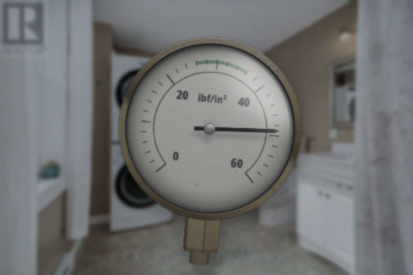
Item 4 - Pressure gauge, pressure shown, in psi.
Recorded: 49 psi
